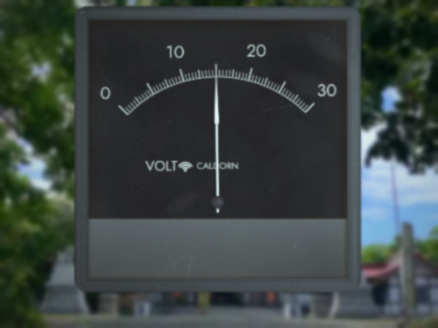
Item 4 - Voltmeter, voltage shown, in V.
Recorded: 15 V
